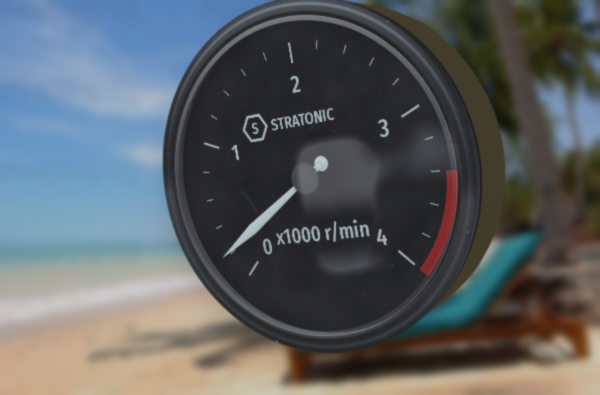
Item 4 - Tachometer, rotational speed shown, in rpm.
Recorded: 200 rpm
